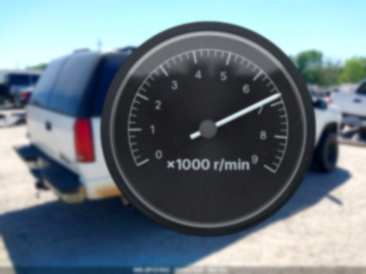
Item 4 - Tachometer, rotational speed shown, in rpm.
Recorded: 6800 rpm
